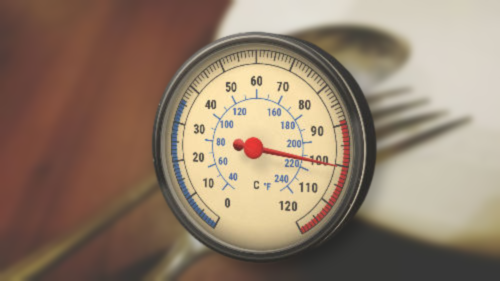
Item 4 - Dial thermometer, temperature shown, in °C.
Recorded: 100 °C
